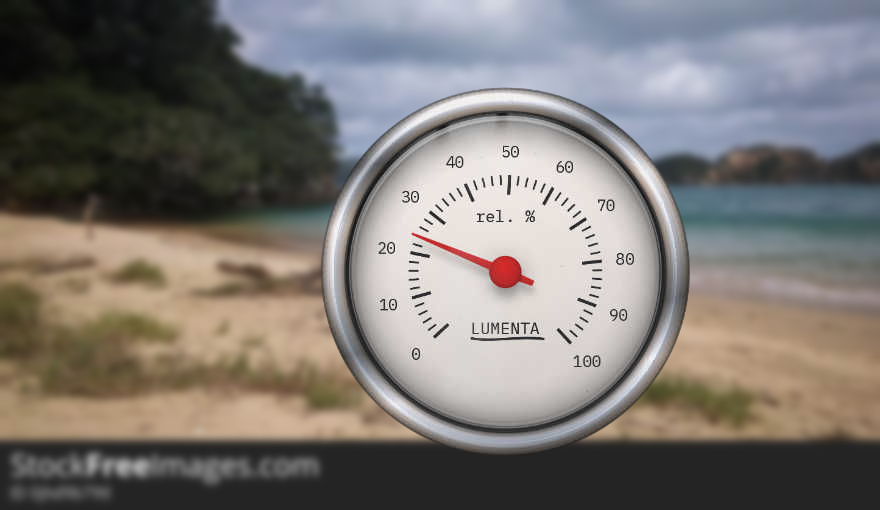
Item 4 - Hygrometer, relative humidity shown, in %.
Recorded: 24 %
